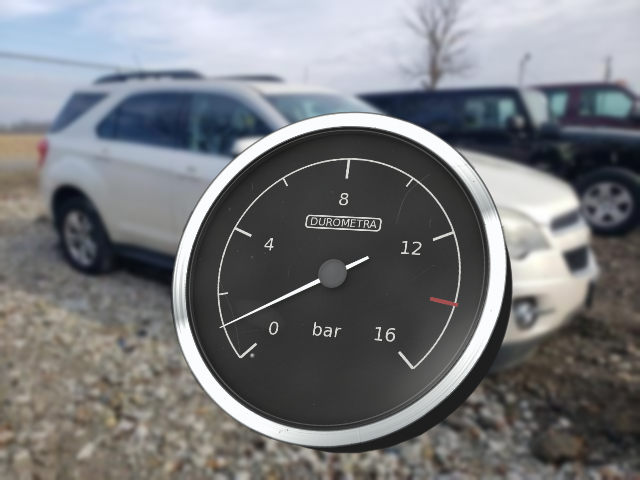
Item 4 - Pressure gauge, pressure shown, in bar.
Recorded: 1 bar
